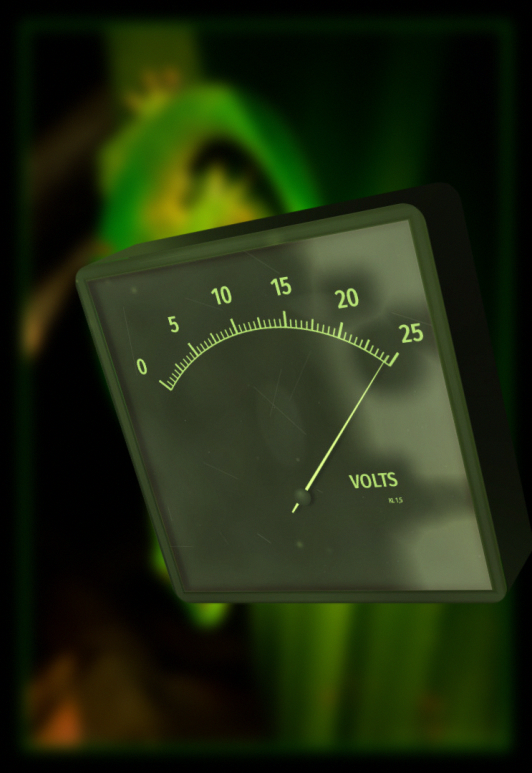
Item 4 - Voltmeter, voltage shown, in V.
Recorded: 24.5 V
